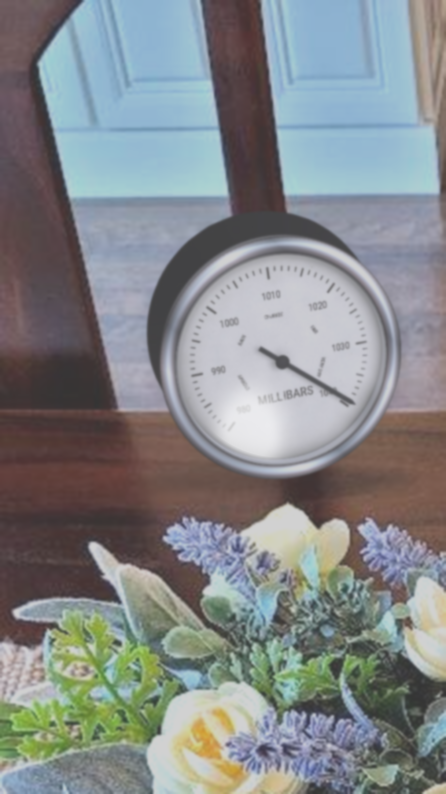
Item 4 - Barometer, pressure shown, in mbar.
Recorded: 1039 mbar
